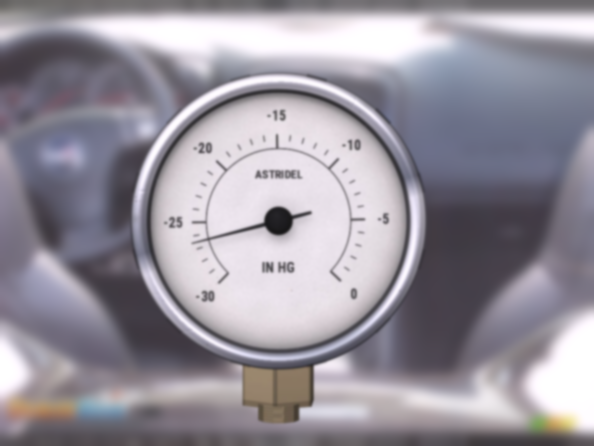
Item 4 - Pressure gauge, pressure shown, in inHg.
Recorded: -26.5 inHg
